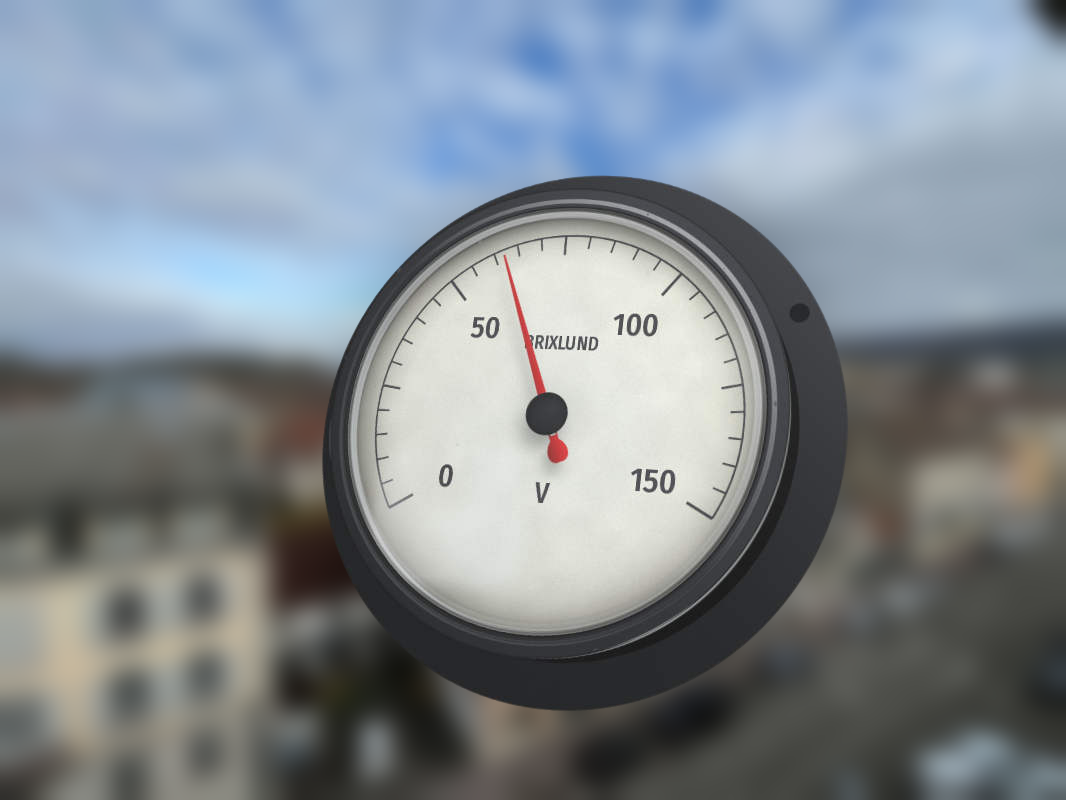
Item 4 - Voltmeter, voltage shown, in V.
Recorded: 62.5 V
